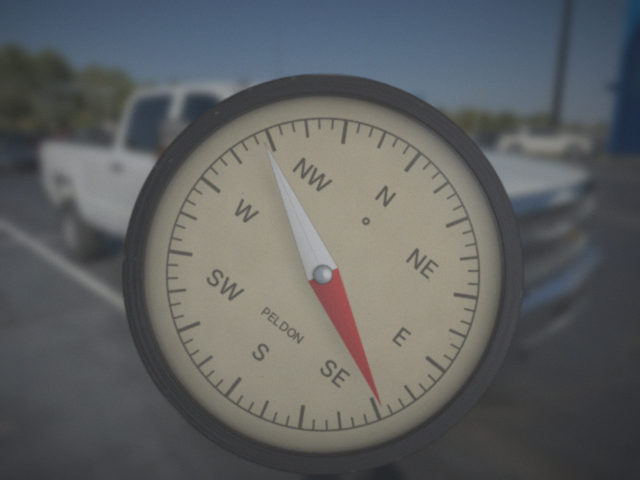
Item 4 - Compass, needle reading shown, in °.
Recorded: 117.5 °
